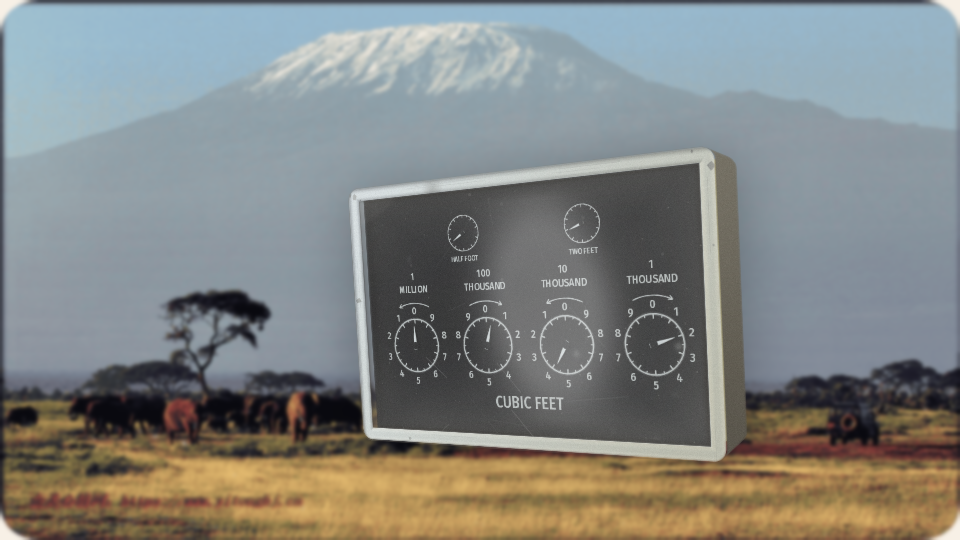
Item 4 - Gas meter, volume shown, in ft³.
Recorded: 4200 ft³
